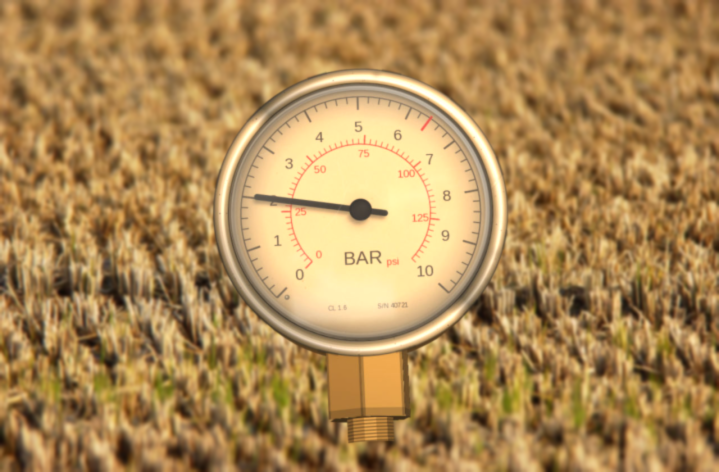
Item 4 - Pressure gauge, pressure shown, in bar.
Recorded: 2 bar
